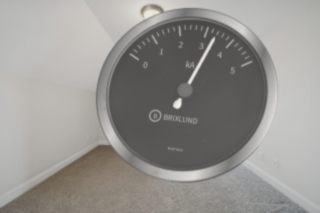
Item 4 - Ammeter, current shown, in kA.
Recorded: 3.4 kA
